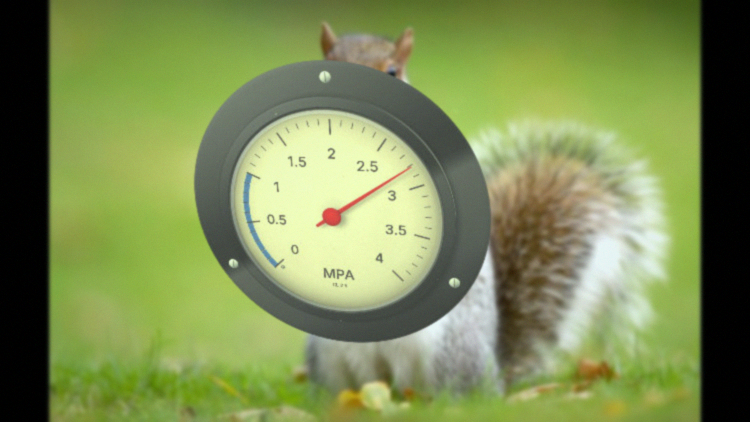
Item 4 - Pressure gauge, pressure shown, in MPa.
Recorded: 2.8 MPa
